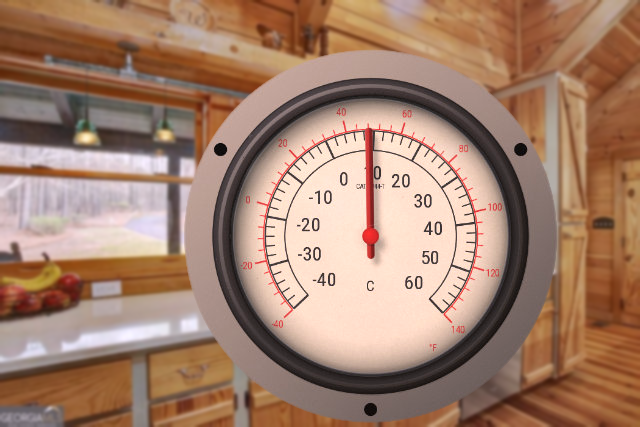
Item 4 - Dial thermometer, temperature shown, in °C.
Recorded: 9 °C
